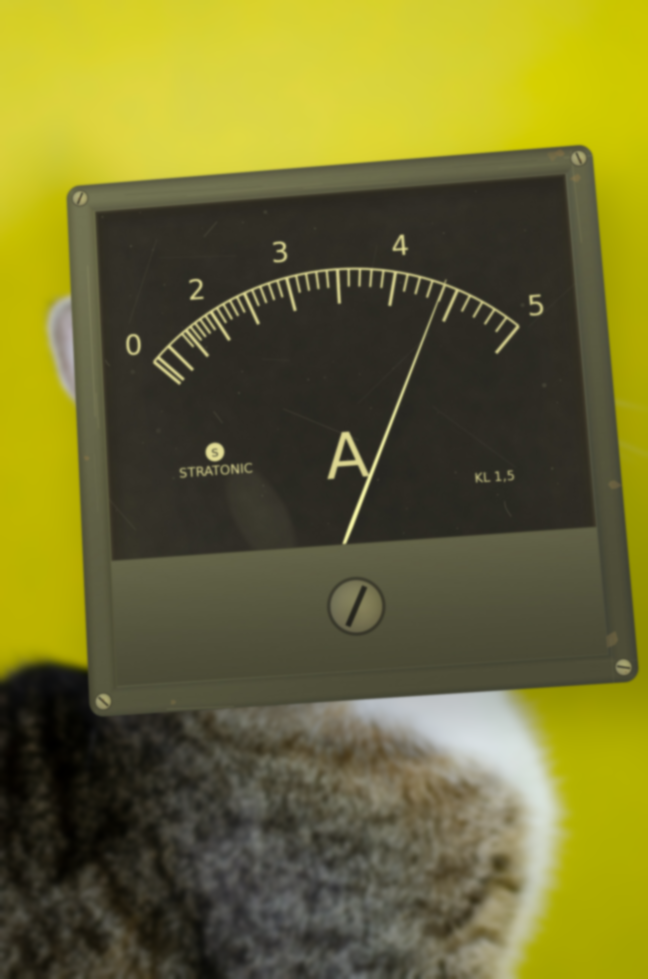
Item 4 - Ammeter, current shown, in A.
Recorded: 4.4 A
